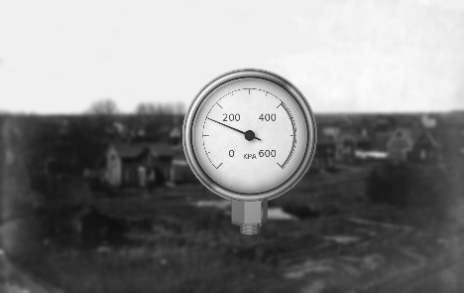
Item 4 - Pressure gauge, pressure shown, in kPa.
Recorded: 150 kPa
